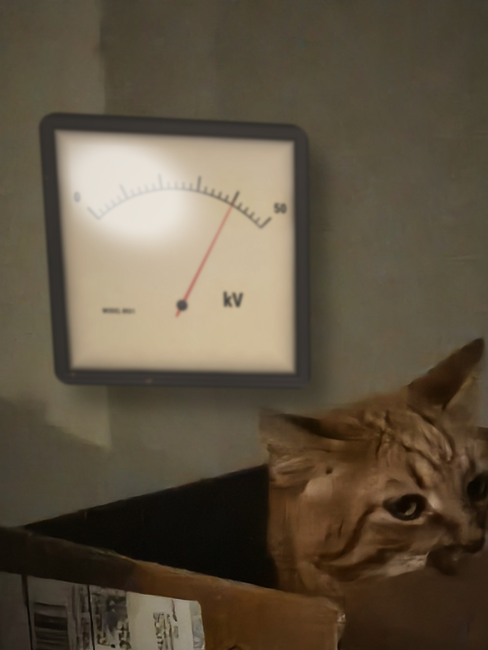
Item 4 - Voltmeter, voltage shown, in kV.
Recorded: 40 kV
